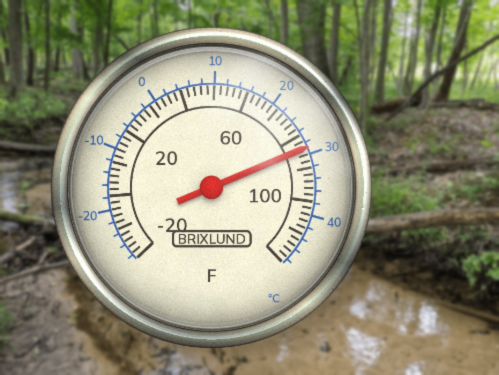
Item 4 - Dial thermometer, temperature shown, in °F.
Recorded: 84 °F
